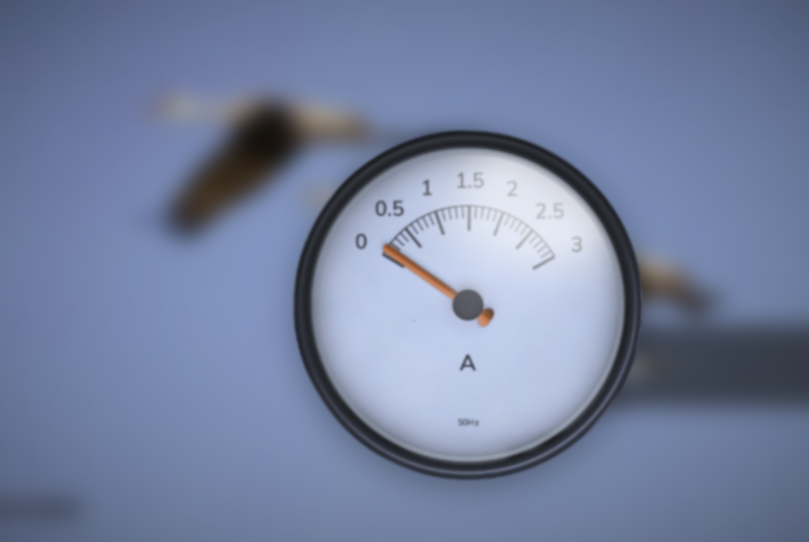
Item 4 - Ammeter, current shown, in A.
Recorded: 0.1 A
